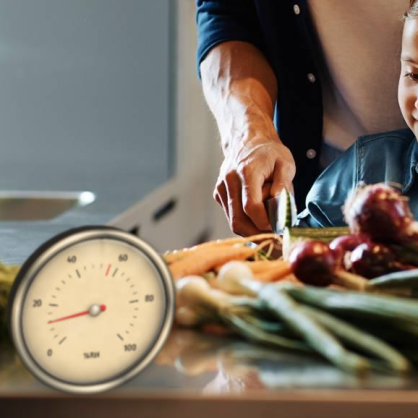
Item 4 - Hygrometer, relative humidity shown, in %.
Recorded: 12 %
